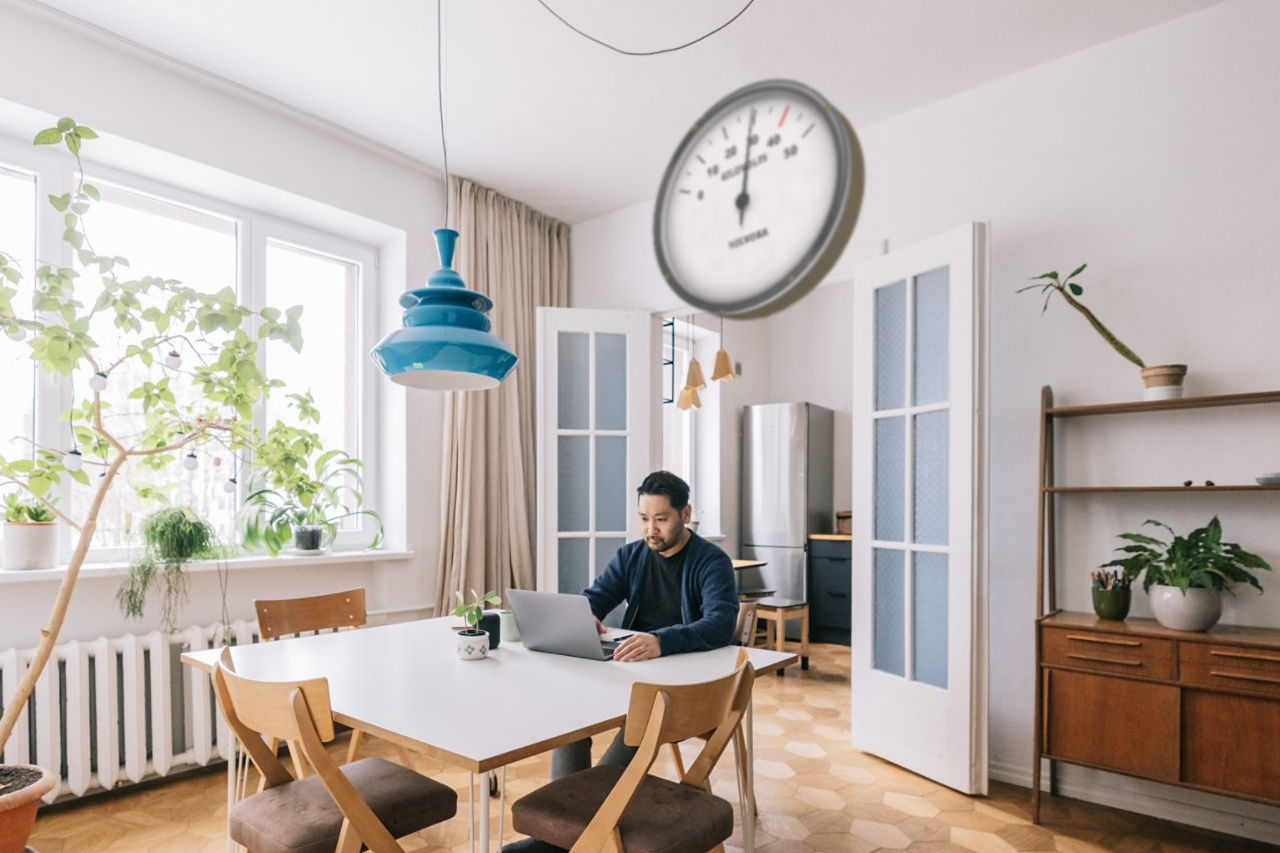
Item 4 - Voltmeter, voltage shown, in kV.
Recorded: 30 kV
